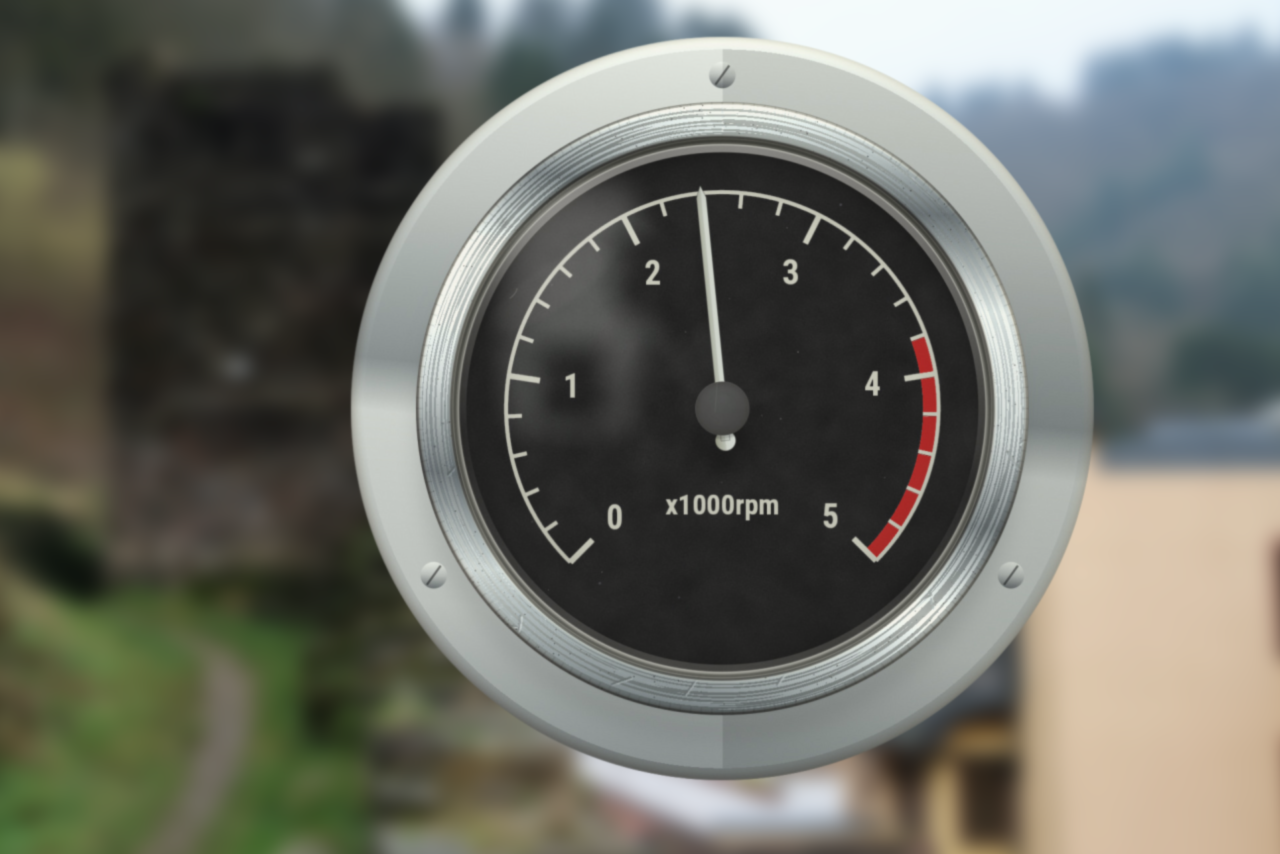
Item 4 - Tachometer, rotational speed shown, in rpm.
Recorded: 2400 rpm
